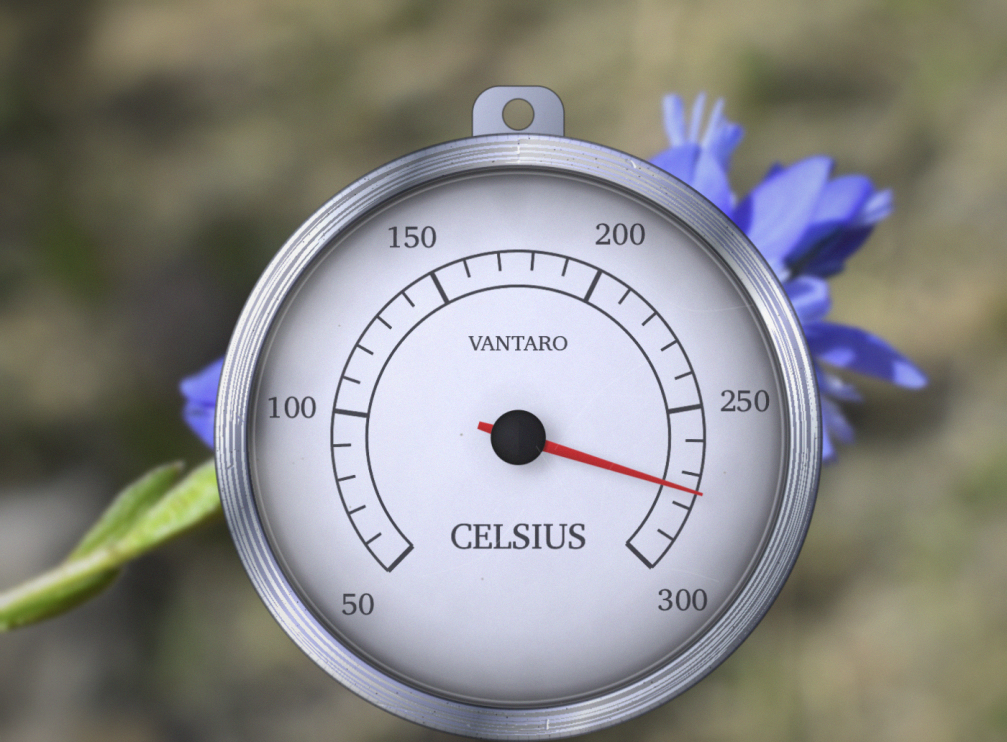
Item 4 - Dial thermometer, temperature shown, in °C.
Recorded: 275 °C
